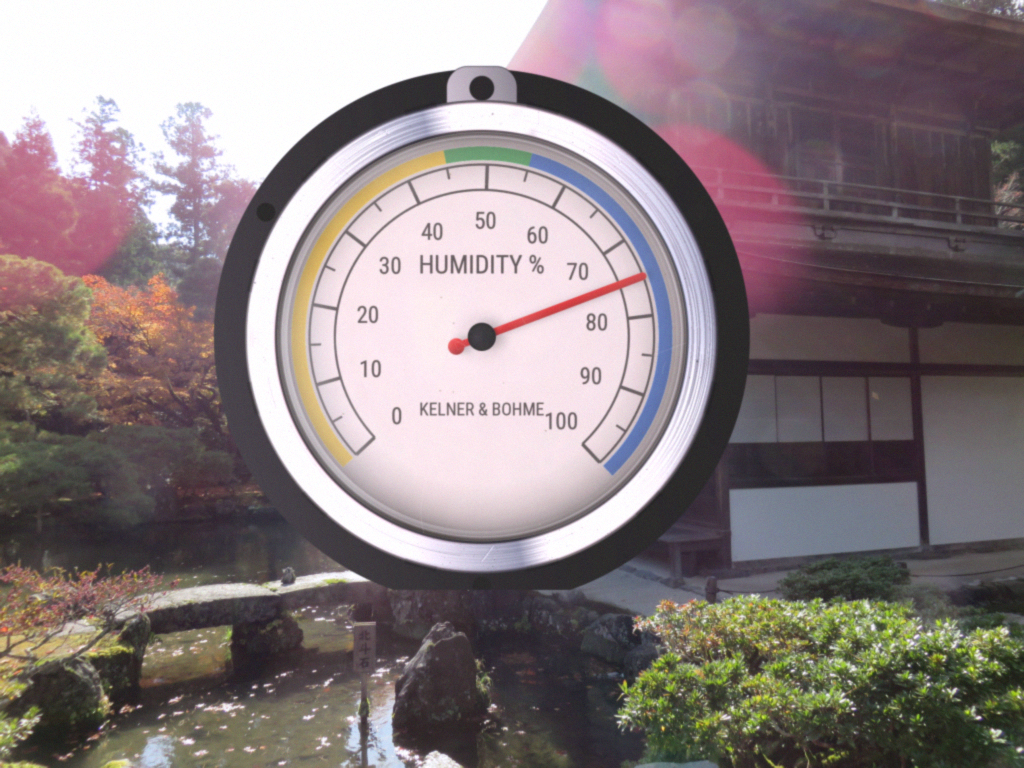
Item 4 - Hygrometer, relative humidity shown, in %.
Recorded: 75 %
